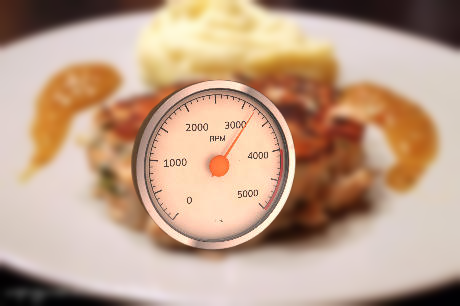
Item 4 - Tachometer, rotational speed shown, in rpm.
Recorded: 3200 rpm
